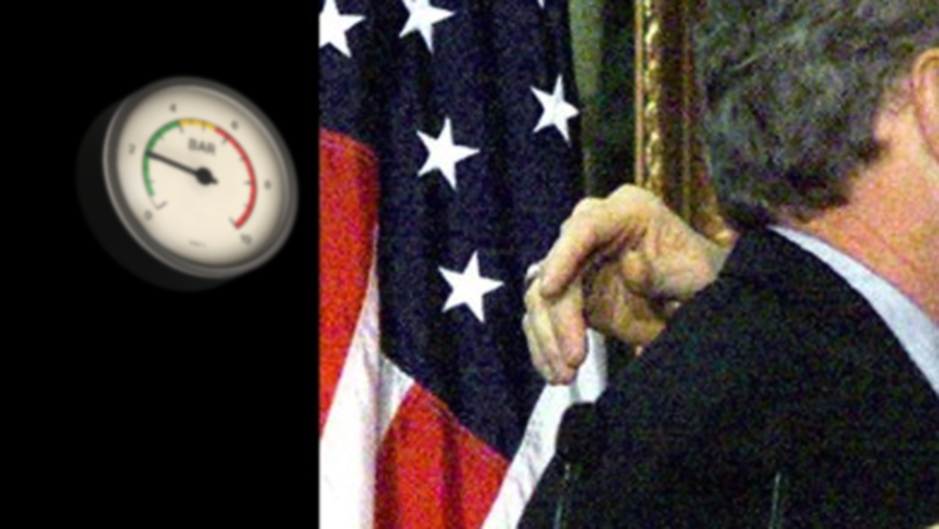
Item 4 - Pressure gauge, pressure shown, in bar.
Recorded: 2 bar
